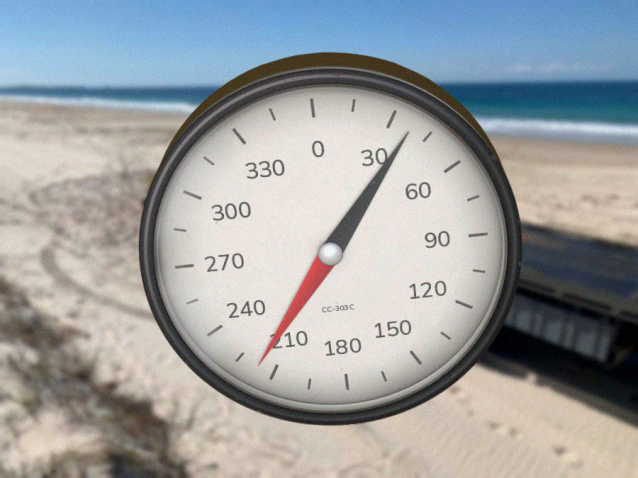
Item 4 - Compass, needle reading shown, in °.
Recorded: 217.5 °
